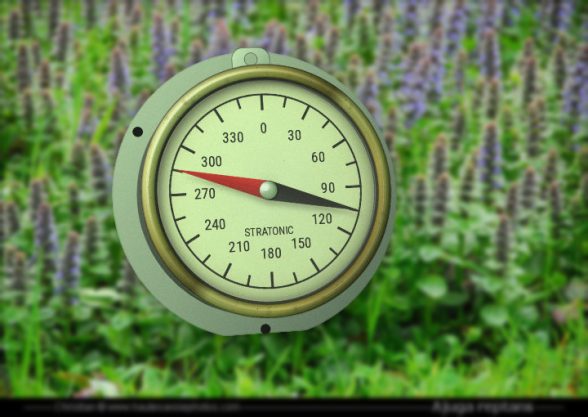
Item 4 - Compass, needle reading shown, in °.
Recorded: 285 °
